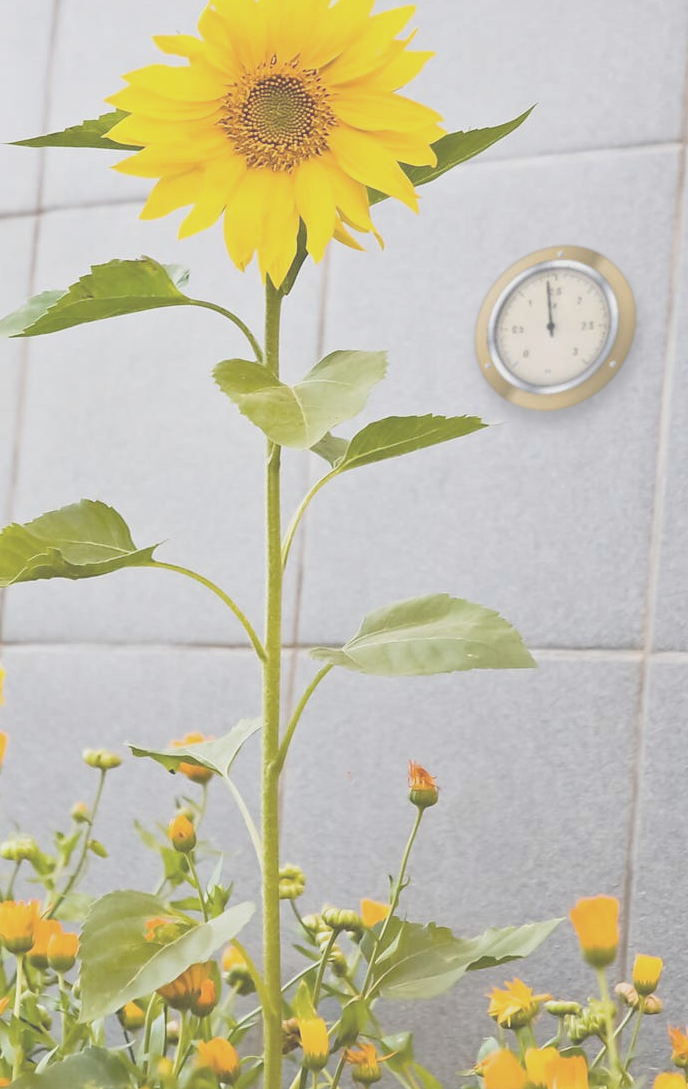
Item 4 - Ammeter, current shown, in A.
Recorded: 1.4 A
